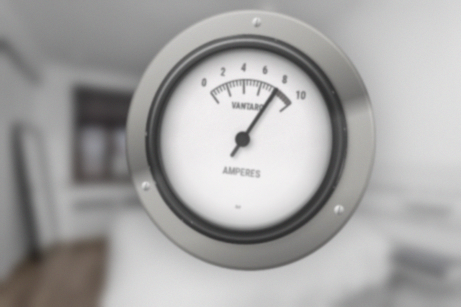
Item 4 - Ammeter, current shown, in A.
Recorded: 8 A
